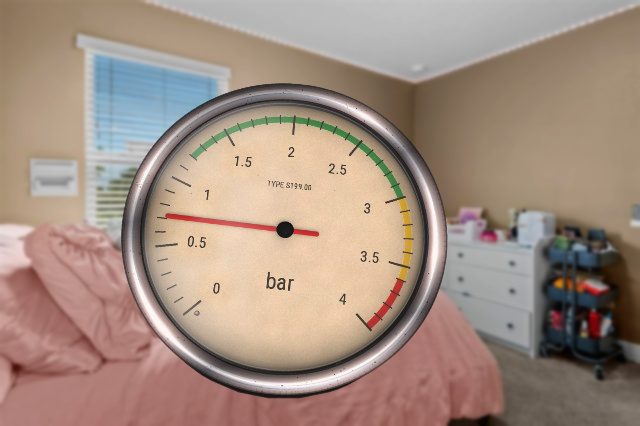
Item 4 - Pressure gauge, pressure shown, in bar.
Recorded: 0.7 bar
